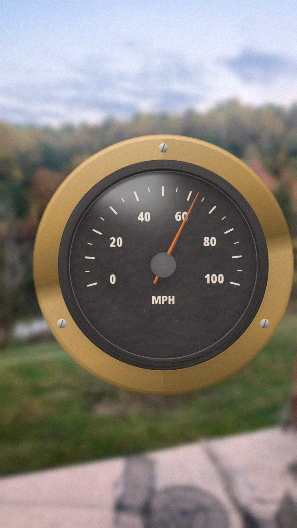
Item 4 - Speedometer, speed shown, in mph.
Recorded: 62.5 mph
